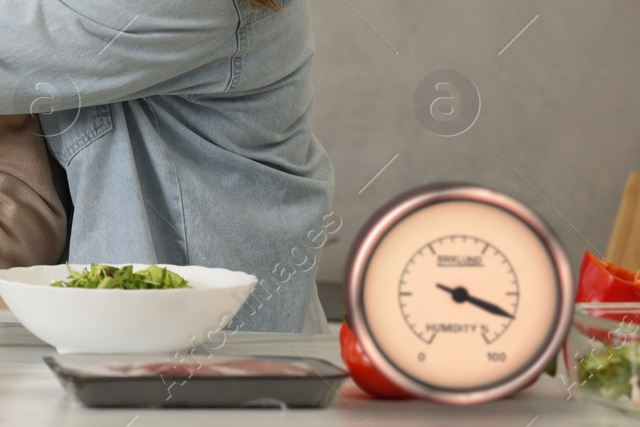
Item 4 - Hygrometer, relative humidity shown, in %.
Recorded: 88 %
